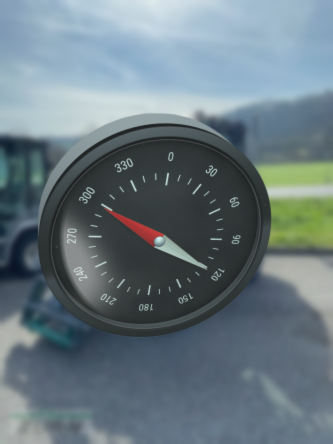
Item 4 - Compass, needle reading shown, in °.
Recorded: 300 °
